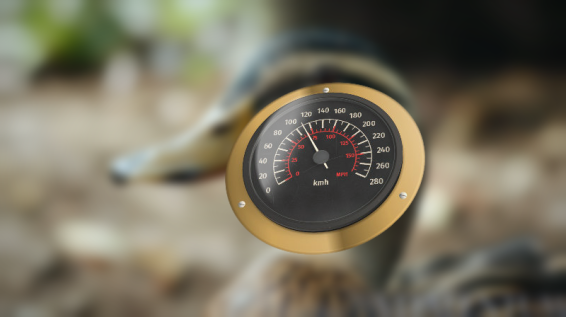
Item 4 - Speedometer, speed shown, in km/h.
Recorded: 110 km/h
